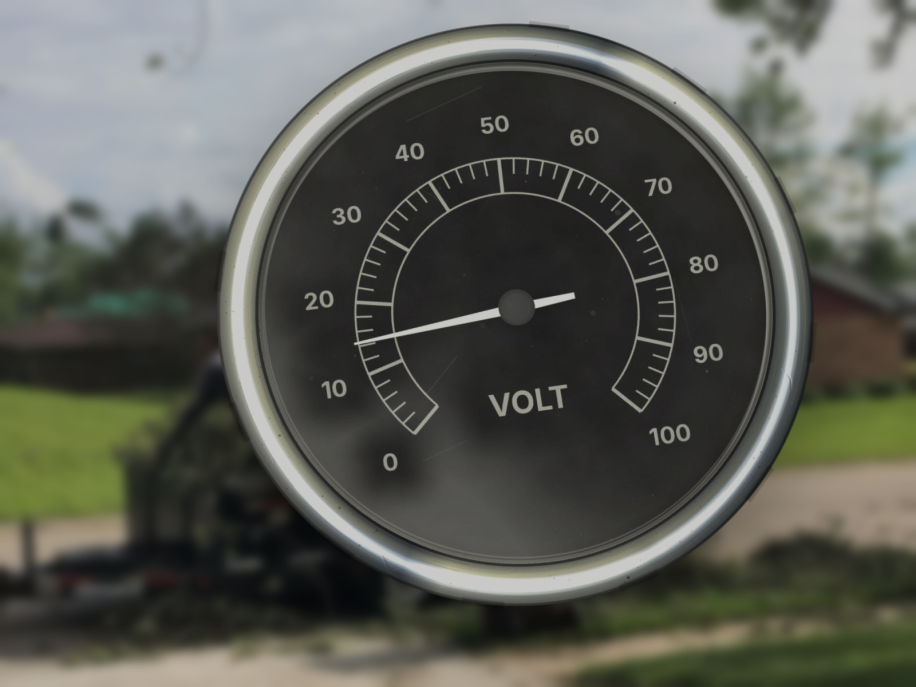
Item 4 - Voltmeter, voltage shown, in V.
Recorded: 14 V
